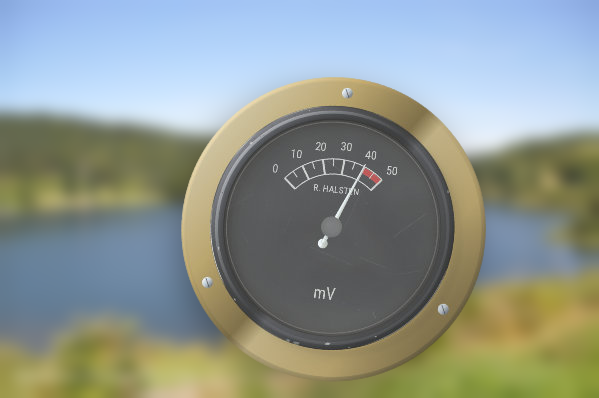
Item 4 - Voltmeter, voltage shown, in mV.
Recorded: 40 mV
